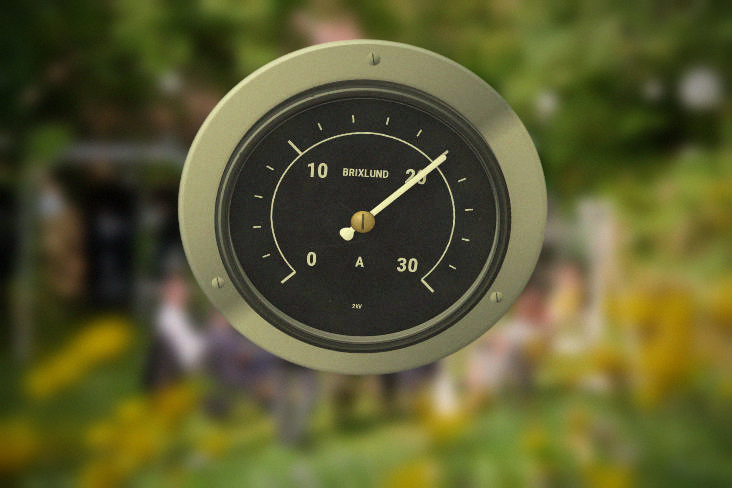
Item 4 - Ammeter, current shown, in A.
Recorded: 20 A
